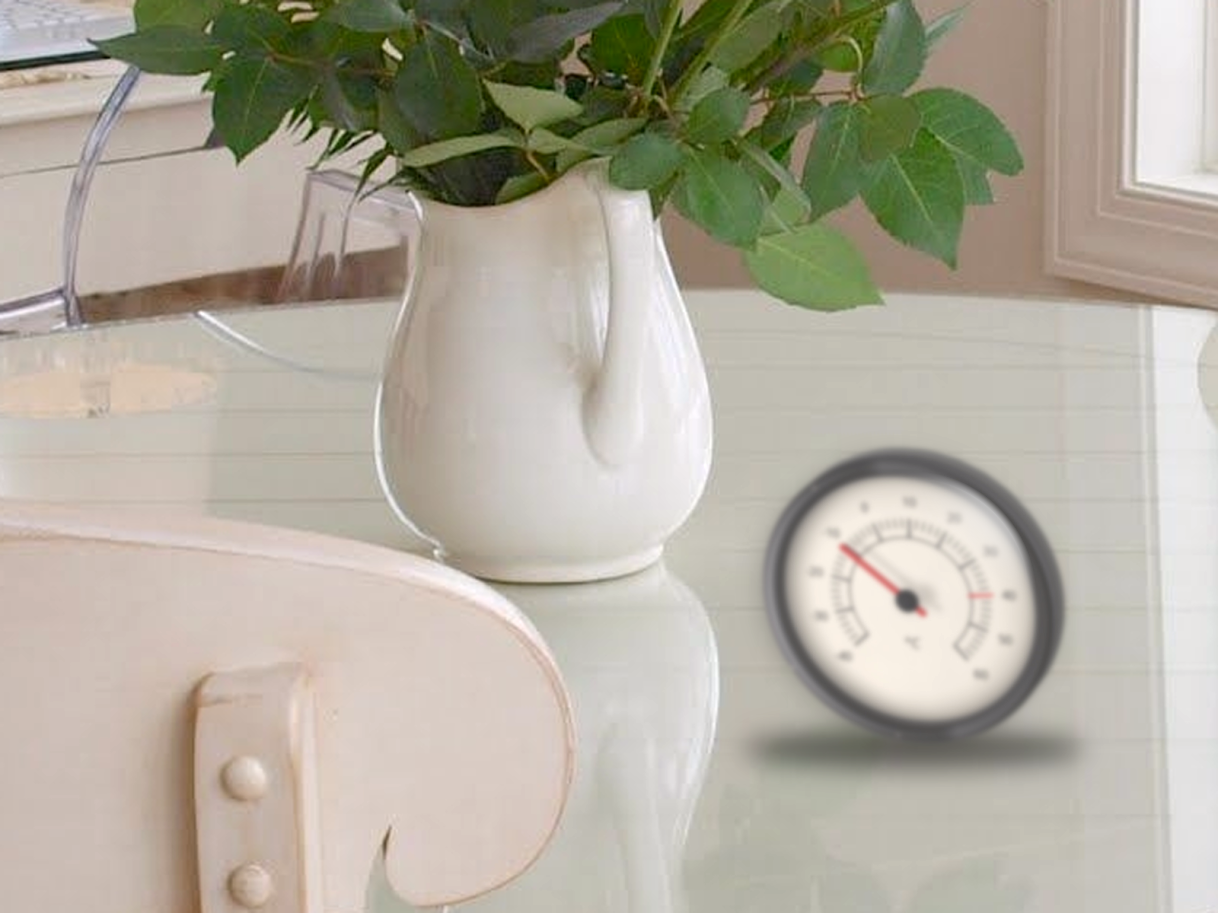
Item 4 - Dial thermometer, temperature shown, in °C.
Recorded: -10 °C
